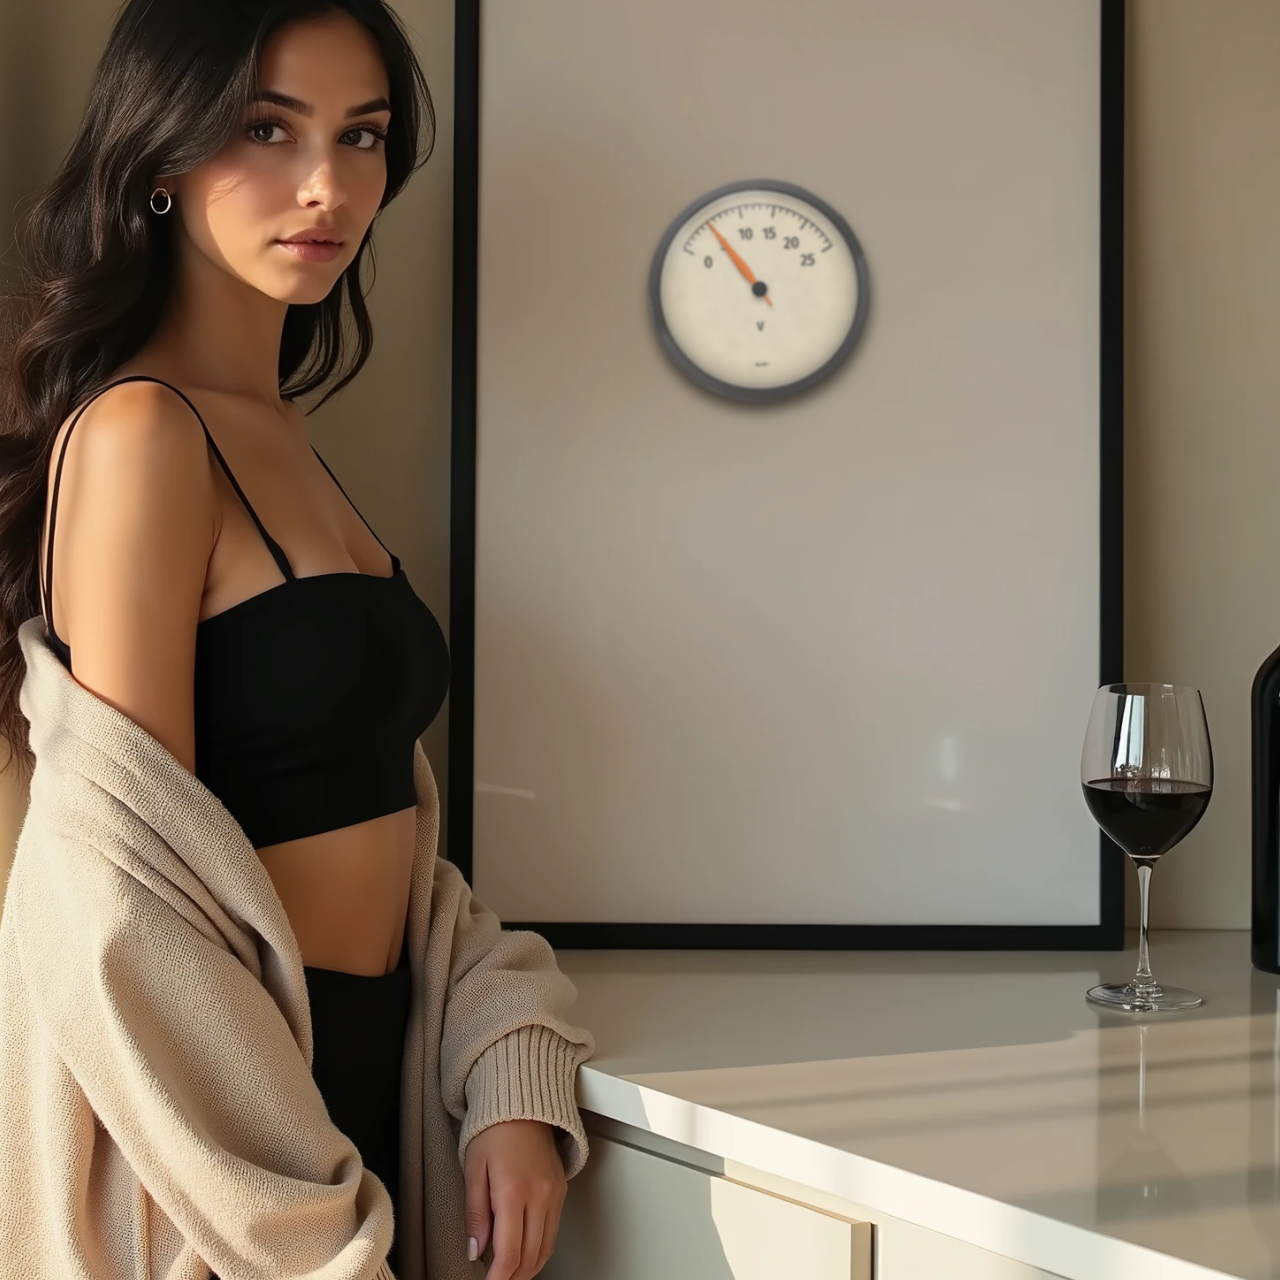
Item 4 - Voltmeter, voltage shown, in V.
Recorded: 5 V
